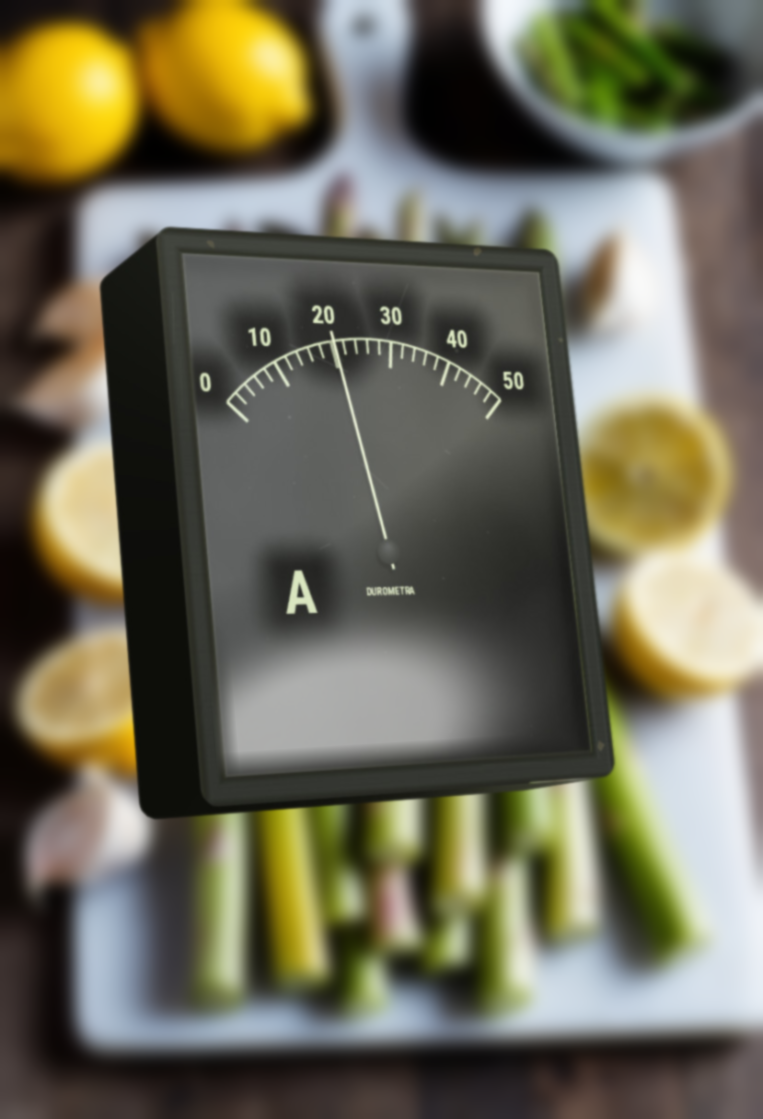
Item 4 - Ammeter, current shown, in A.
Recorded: 20 A
